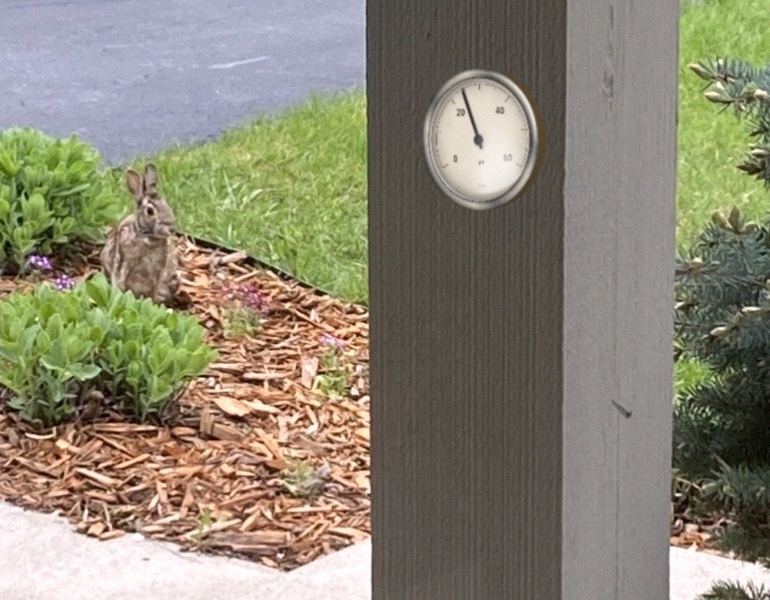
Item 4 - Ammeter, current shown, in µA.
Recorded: 25 µA
